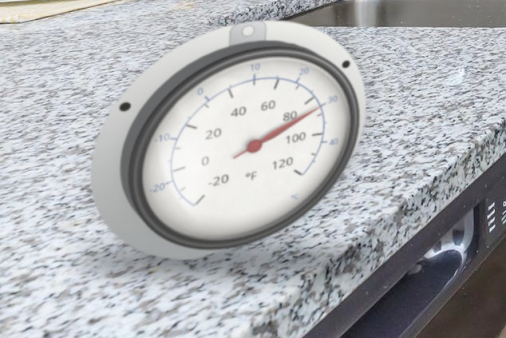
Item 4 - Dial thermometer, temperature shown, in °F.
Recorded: 85 °F
